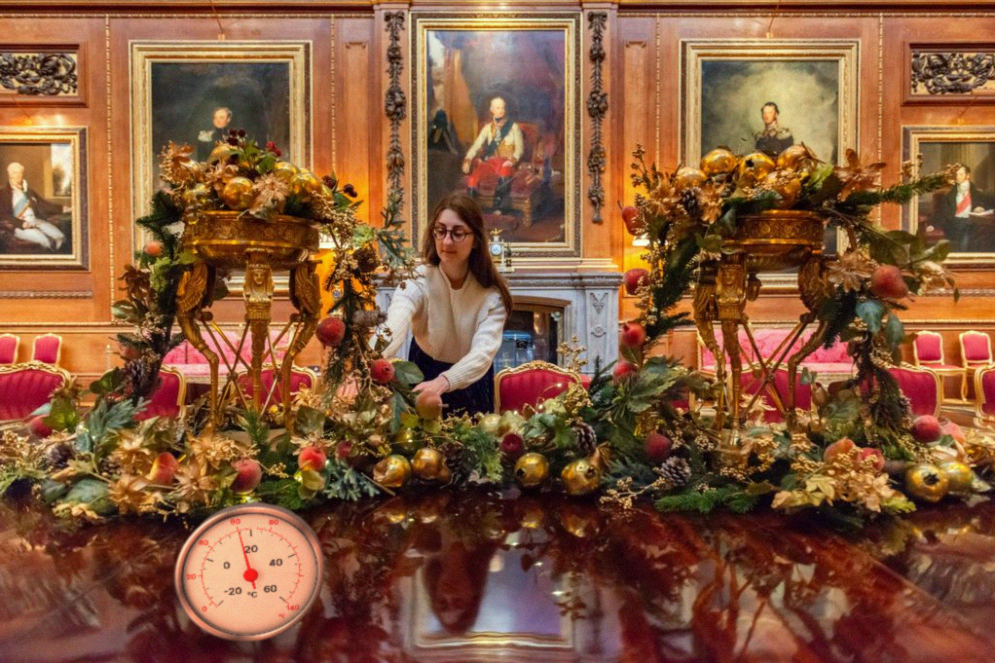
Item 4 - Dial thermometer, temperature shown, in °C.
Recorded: 16 °C
